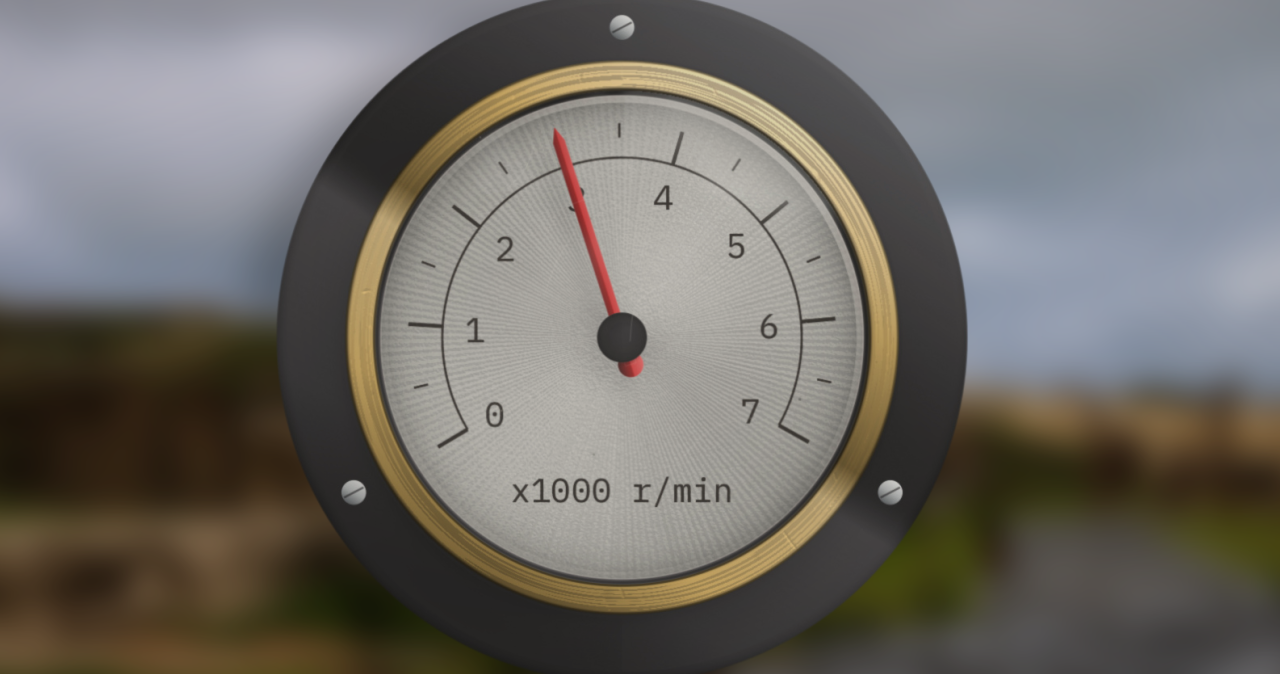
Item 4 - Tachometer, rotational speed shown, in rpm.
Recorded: 3000 rpm
